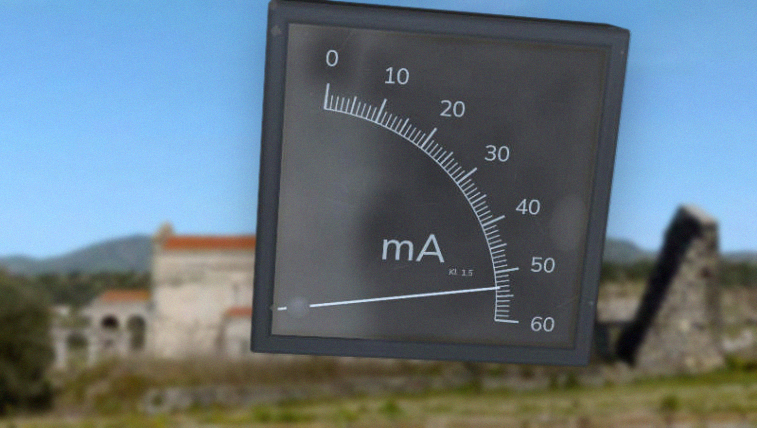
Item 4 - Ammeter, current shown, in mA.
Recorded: 53 mA
